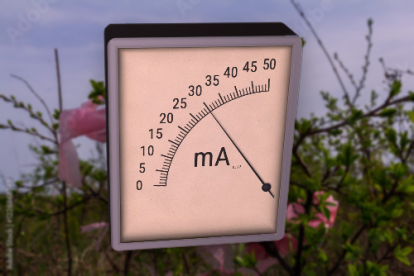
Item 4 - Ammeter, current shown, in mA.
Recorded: 30 mA
